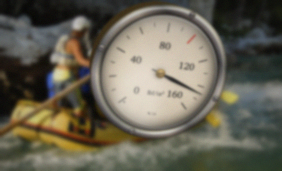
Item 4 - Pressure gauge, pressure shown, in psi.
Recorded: 145 psi
